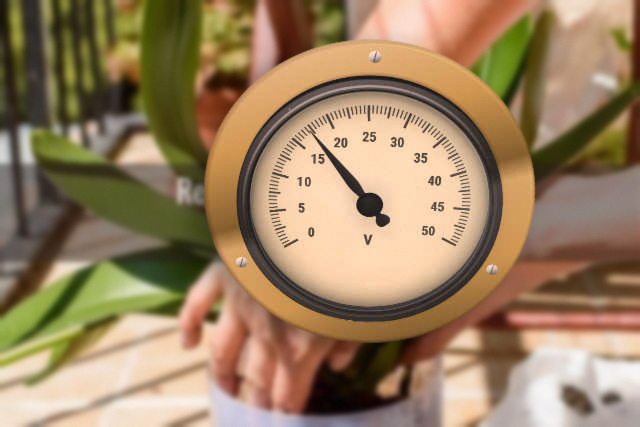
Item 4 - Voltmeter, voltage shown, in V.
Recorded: 17.5 V
